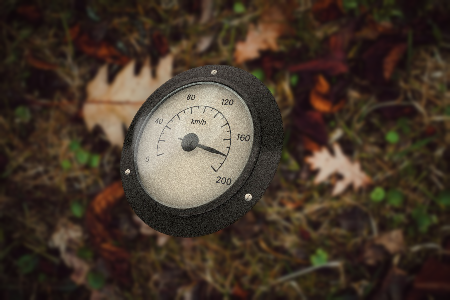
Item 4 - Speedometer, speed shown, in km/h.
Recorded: 180 km/h
